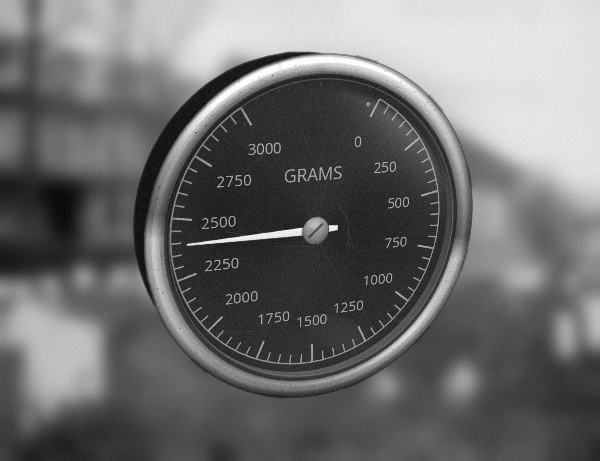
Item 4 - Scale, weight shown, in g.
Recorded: 2400 g
